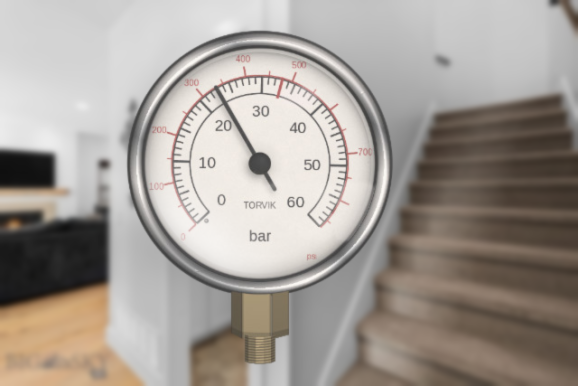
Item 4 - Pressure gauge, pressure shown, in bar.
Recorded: 23 bar
